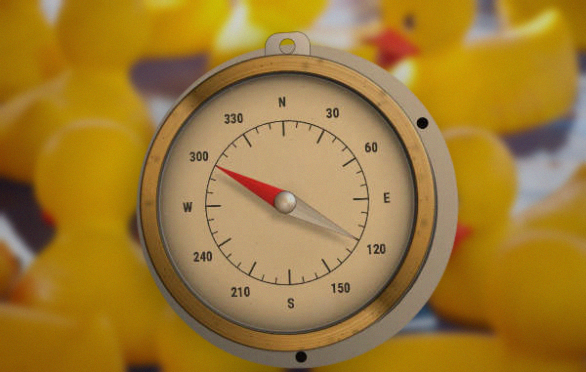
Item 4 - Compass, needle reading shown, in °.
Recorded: 300 °
